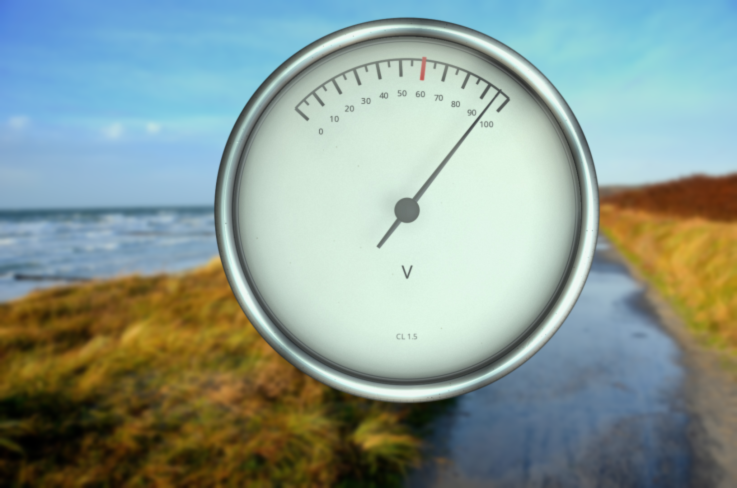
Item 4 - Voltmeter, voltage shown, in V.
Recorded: 95 V
